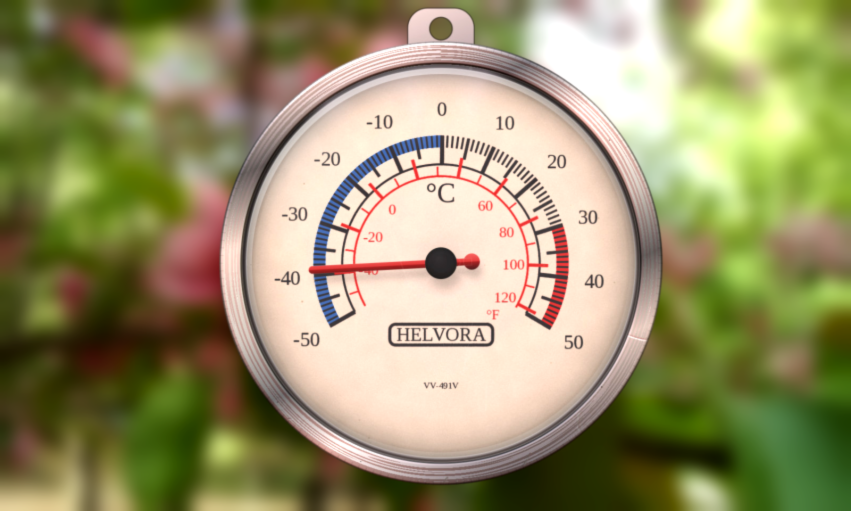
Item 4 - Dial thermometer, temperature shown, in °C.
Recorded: -39 °C
